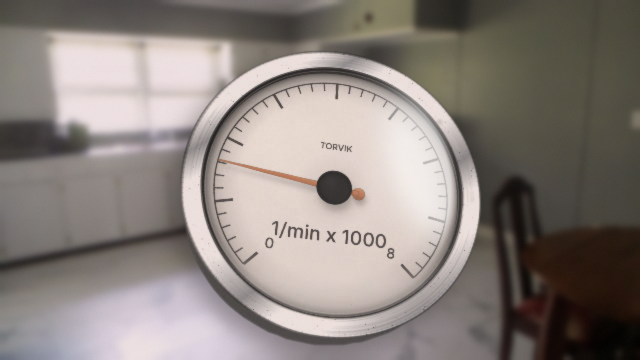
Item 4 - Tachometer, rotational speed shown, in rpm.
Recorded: 1600 rpm
